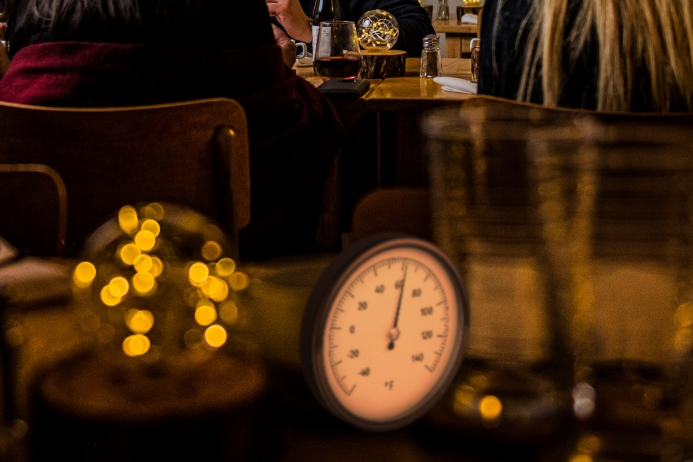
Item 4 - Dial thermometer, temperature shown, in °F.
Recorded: 60 °F
